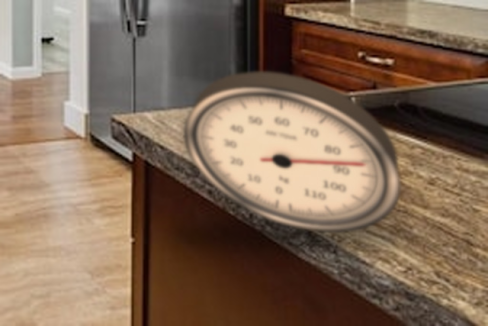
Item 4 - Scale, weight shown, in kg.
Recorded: 85 kg
